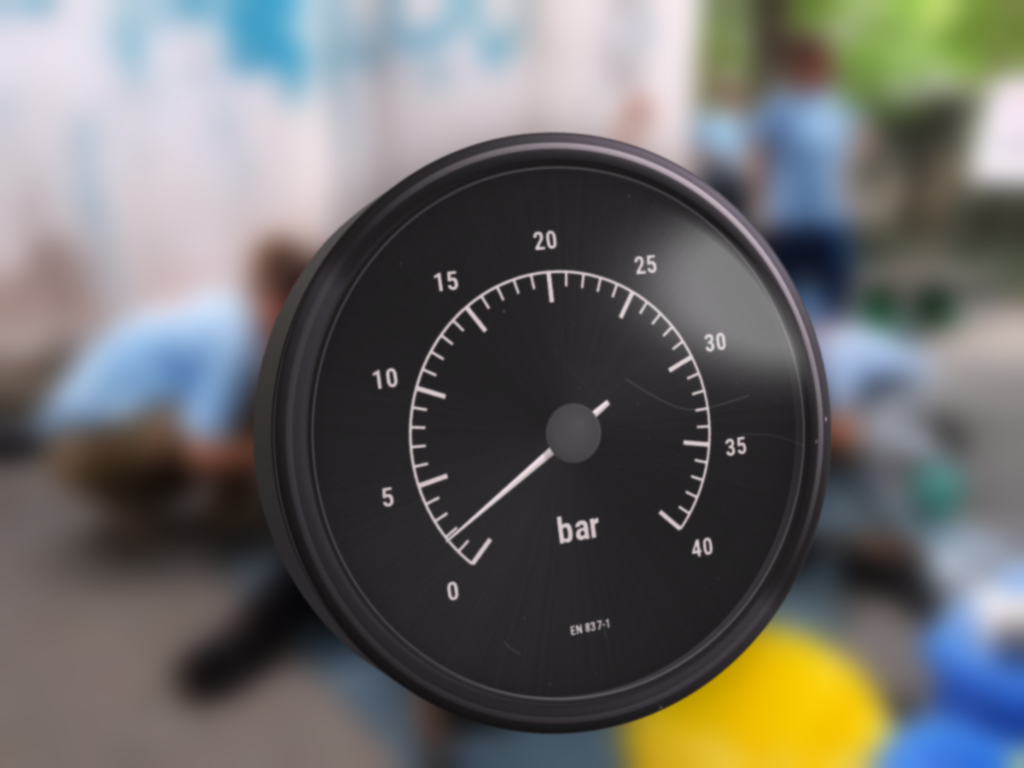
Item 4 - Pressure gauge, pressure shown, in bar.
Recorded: 2 bar
